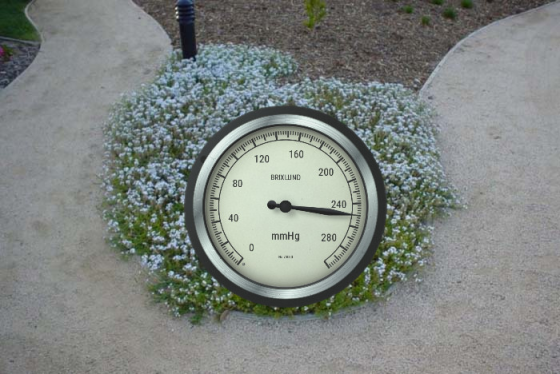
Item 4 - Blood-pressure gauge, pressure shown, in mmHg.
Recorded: 250 mmHg
